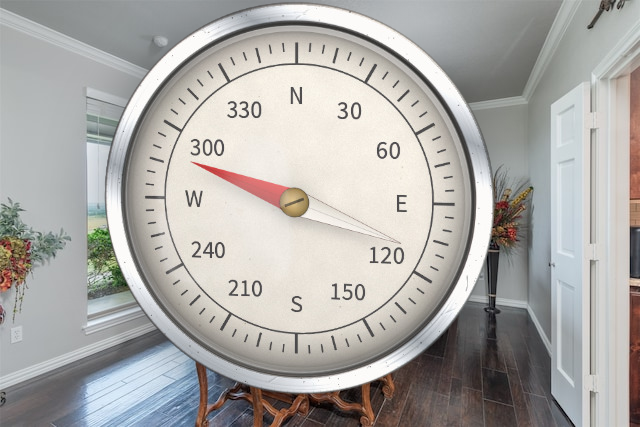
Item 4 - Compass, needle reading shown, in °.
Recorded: 290 °
